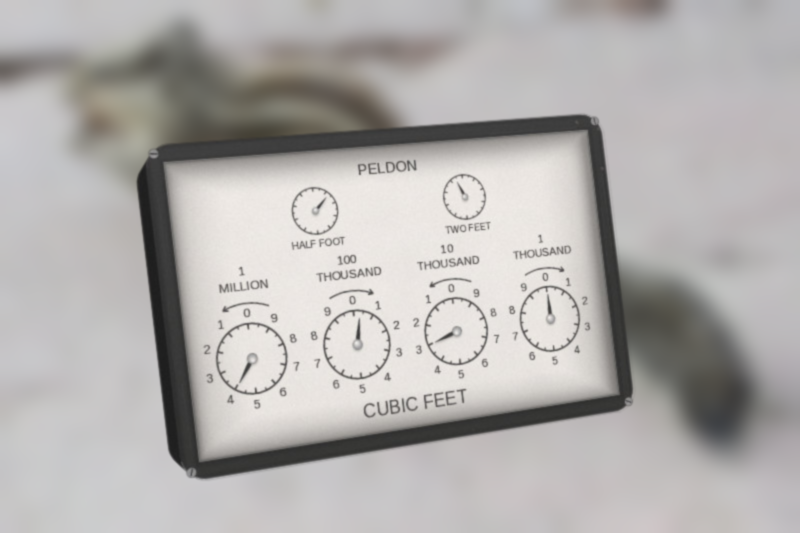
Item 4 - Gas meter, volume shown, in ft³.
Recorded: 403000 ft³
